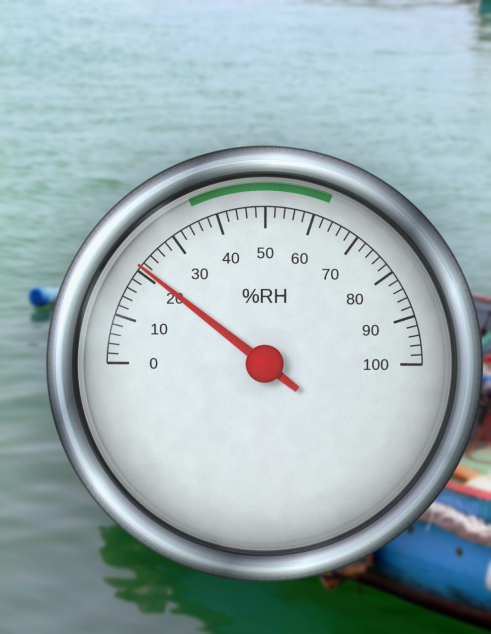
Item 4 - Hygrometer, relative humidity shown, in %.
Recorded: 21 %
